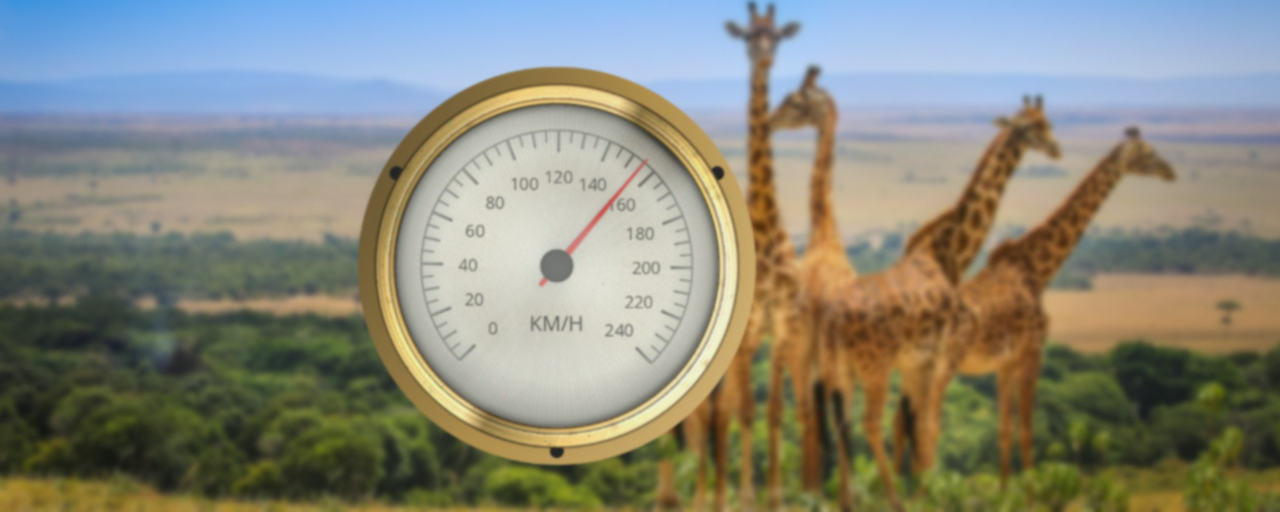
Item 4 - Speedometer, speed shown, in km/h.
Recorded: 155 km/h
